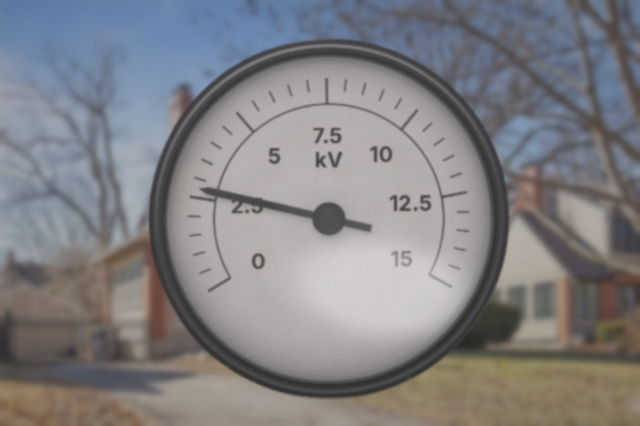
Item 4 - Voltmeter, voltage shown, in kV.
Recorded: 2.75 kV
